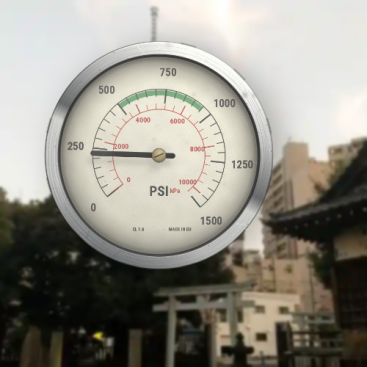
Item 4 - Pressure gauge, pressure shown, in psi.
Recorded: 225 psi
